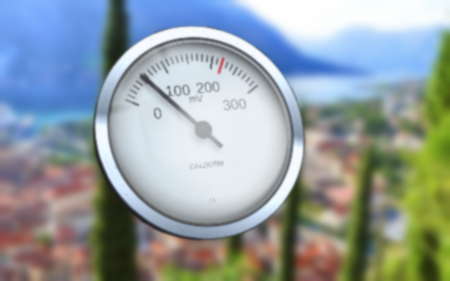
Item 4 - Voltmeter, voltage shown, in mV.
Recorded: 50 mV
